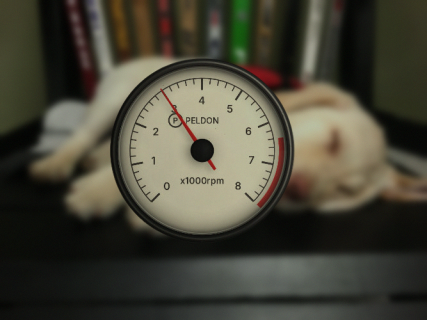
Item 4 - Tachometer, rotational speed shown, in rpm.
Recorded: 3000 rpm
